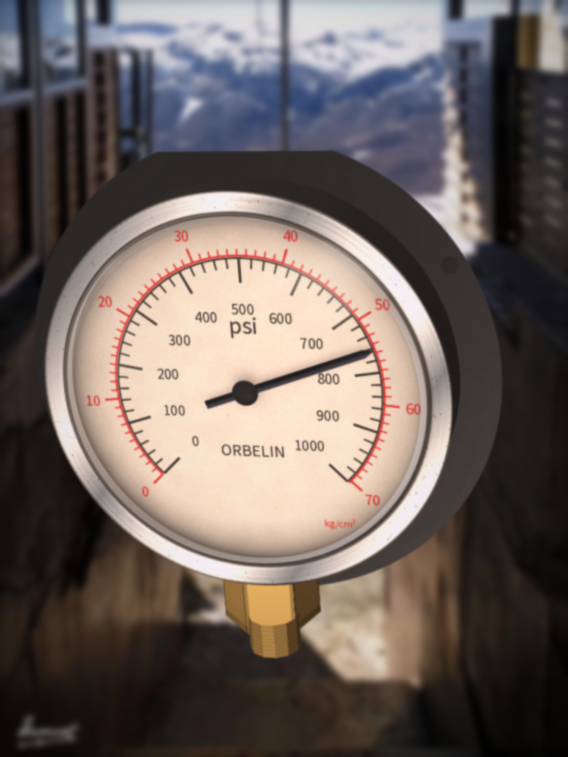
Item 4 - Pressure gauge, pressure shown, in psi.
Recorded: 760 psi
